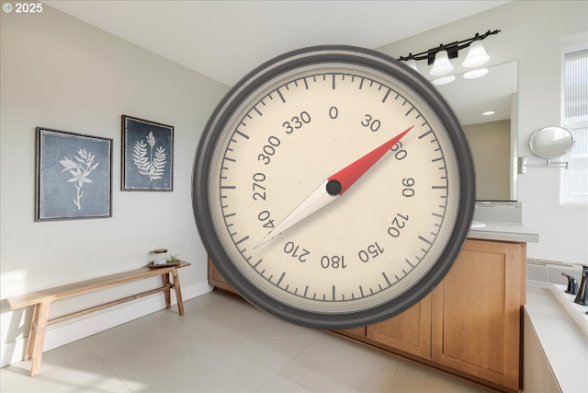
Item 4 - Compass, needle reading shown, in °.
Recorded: 52.5 °
